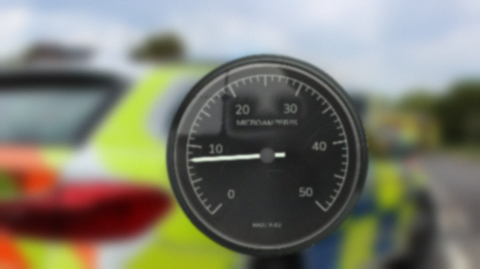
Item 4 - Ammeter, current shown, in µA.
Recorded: 8 µA
